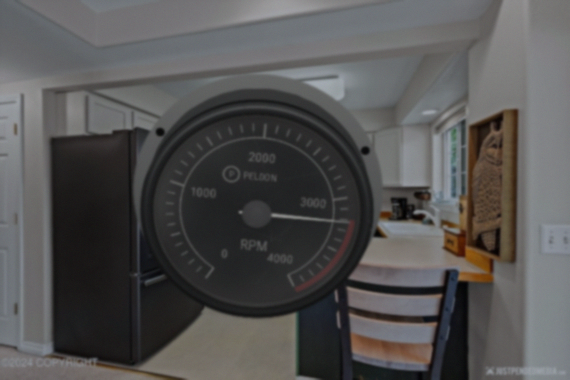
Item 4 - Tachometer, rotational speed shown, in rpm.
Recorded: 3200 rpm
